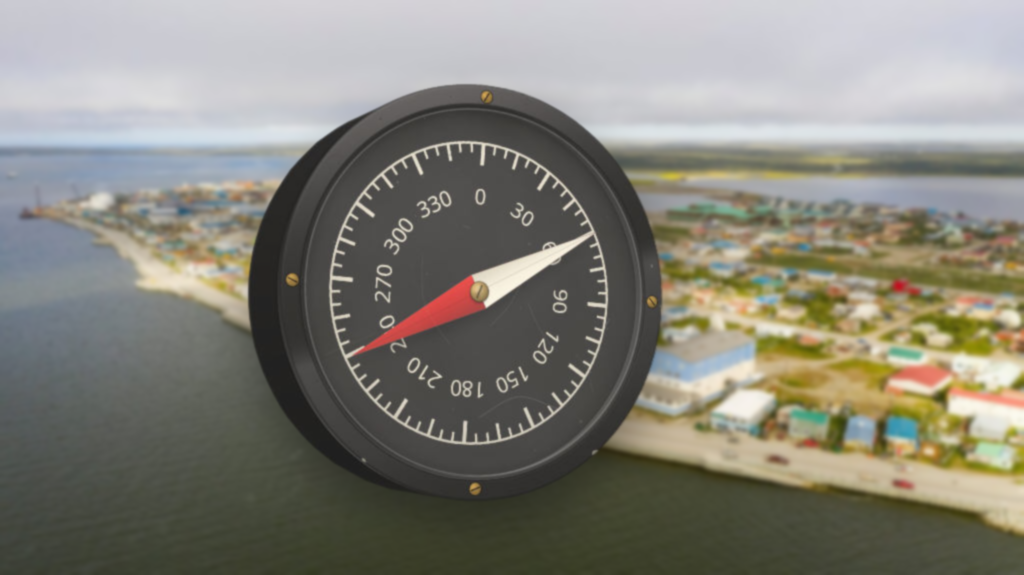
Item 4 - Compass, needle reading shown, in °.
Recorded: 240 °
